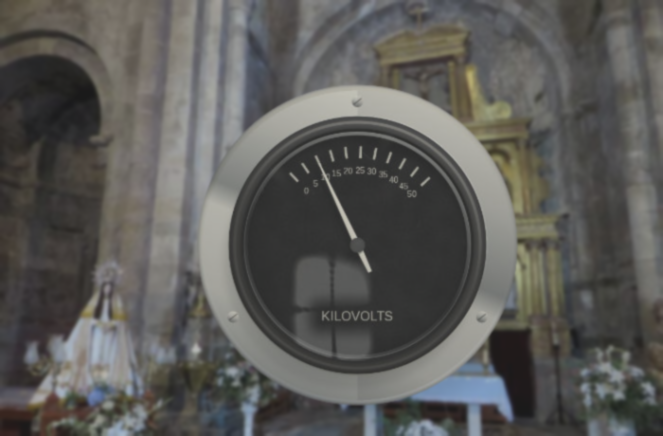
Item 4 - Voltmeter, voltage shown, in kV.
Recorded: 10 kV
